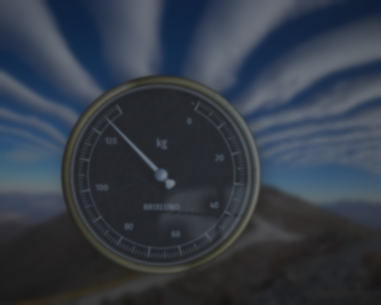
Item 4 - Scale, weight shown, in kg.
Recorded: 125 kg
